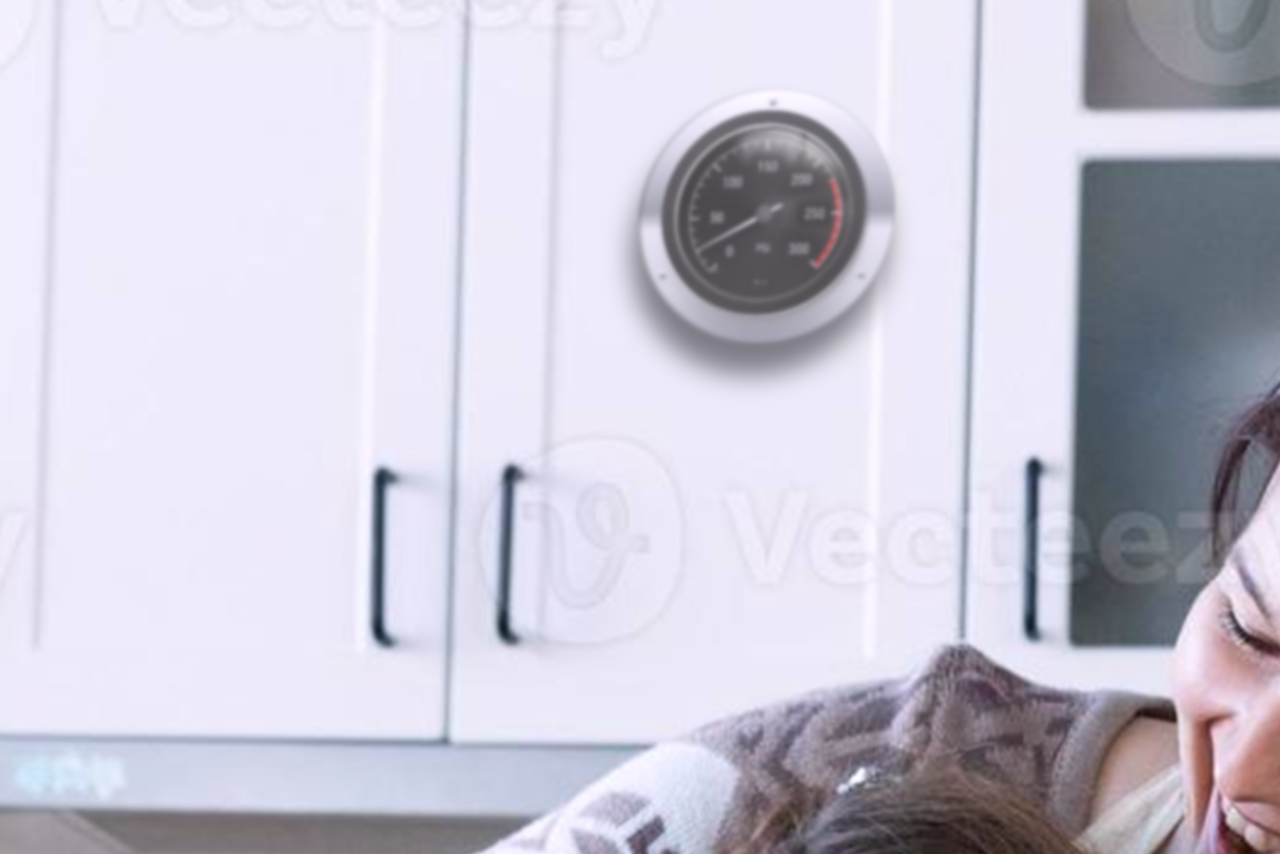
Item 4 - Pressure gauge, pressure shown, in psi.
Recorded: 20 psi
